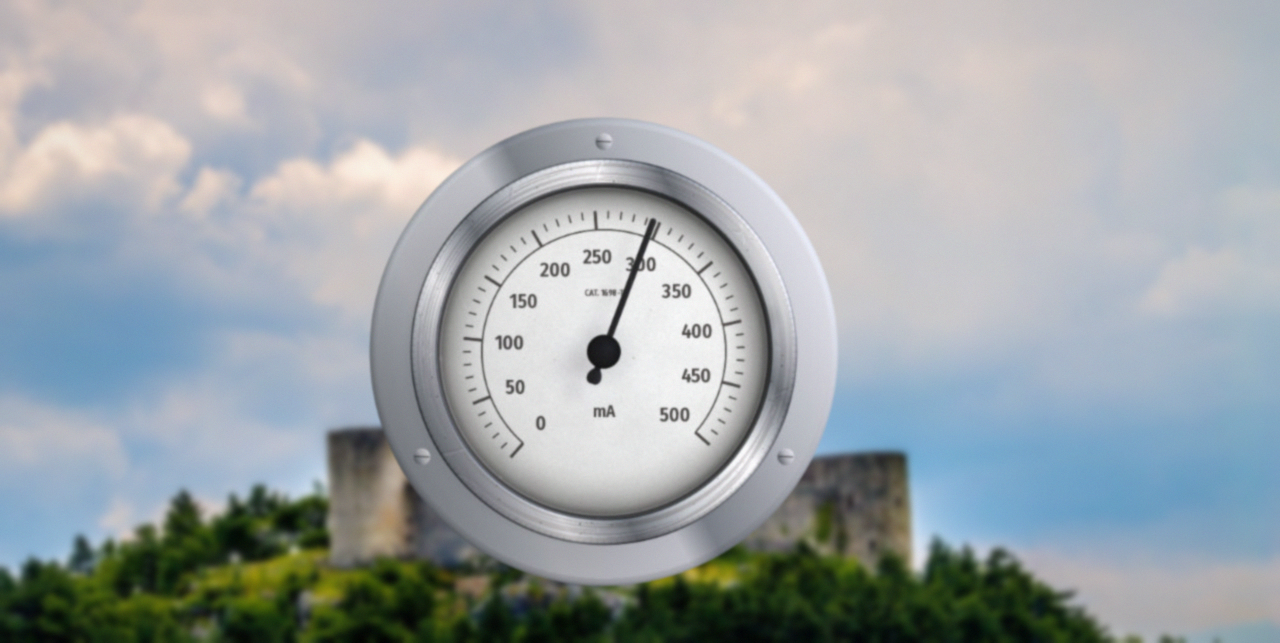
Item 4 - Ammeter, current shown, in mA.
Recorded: 295 mA
